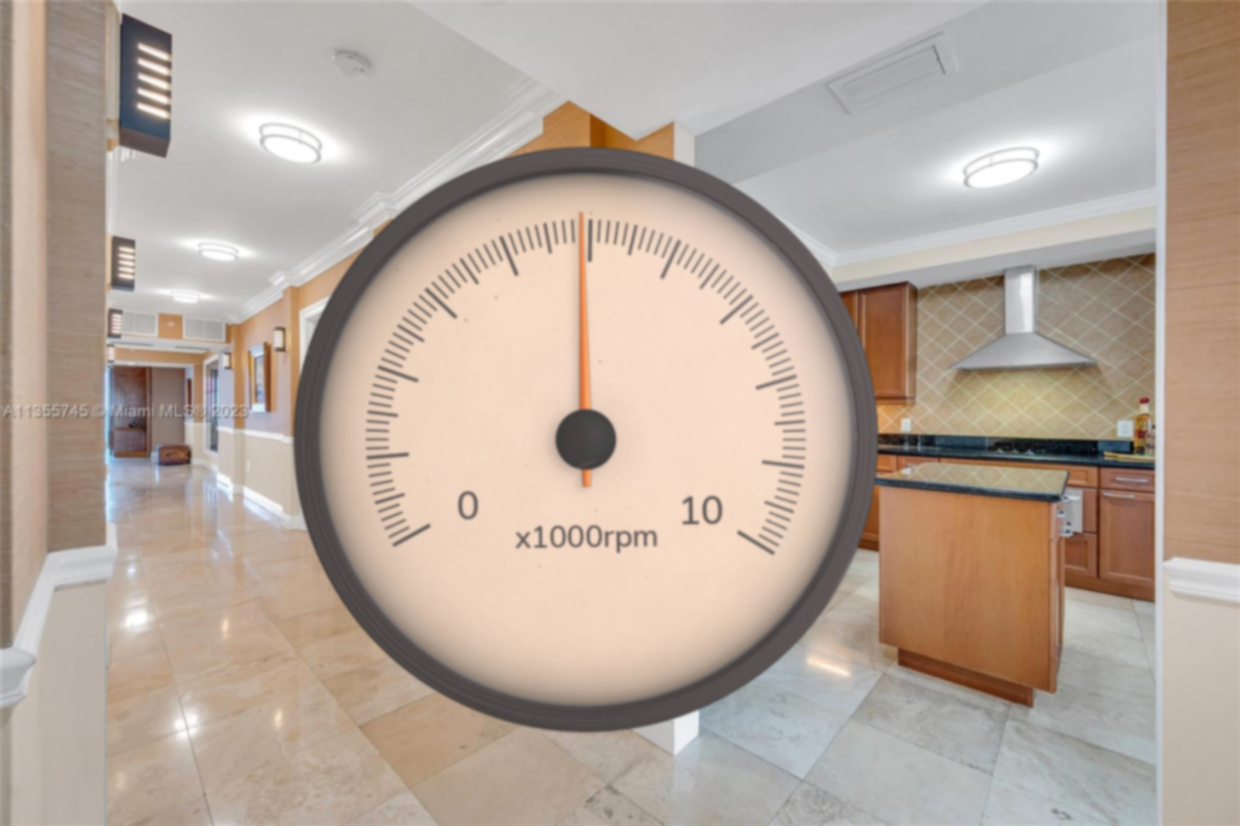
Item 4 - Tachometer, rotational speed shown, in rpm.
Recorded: 4900 rpm
